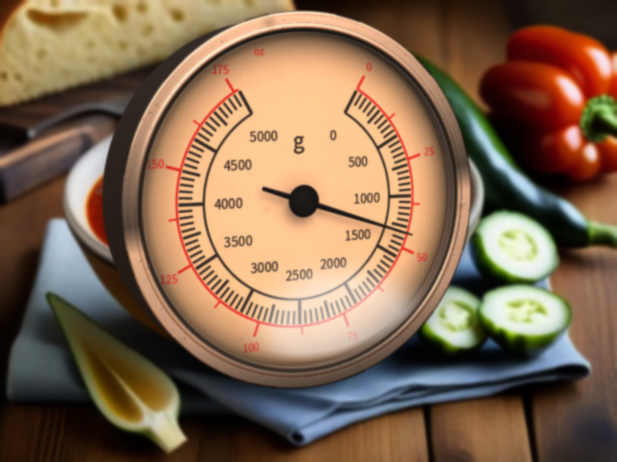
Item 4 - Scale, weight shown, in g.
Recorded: 1300 g
